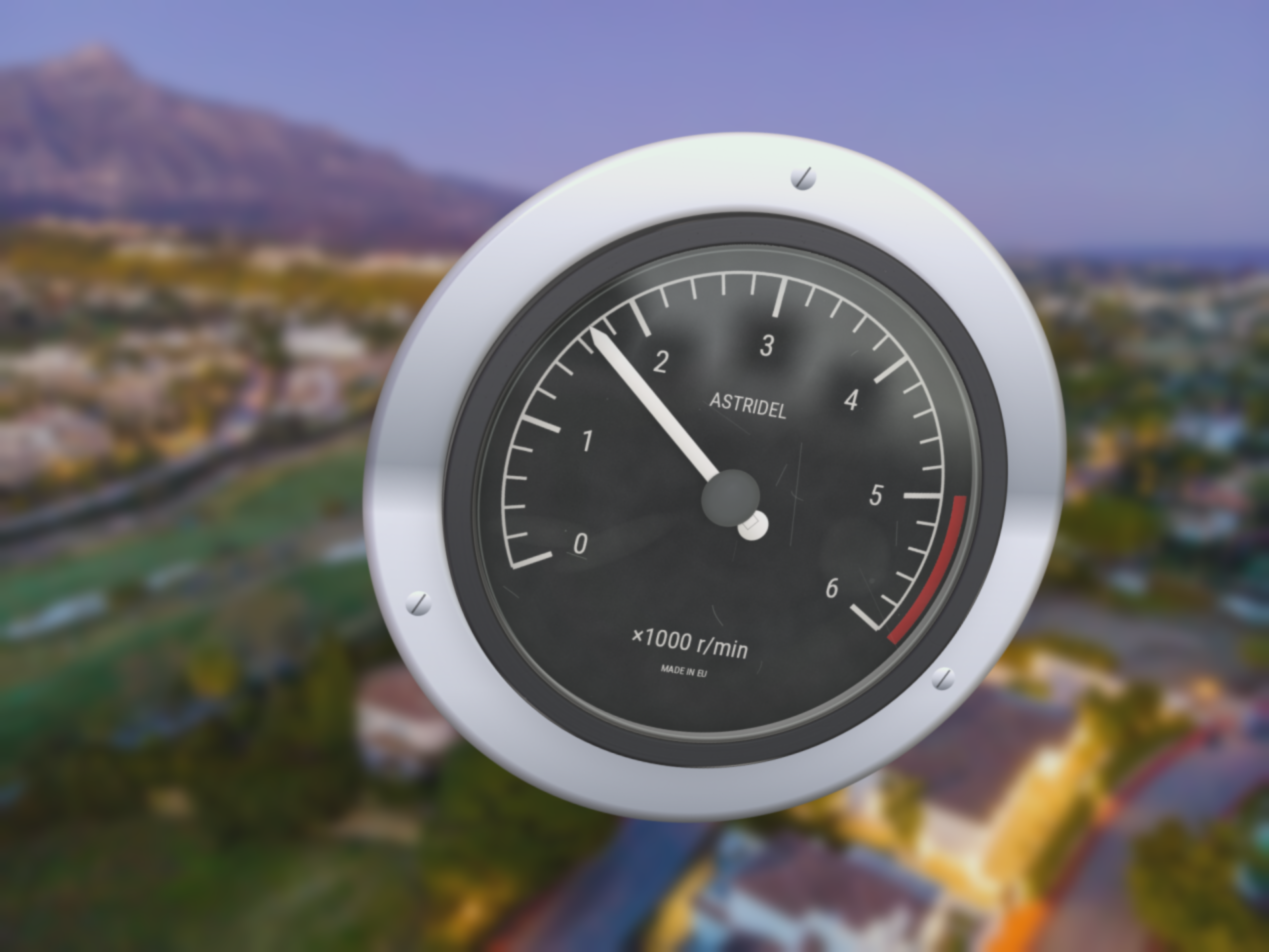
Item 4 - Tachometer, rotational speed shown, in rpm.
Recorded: 1700 rpm
